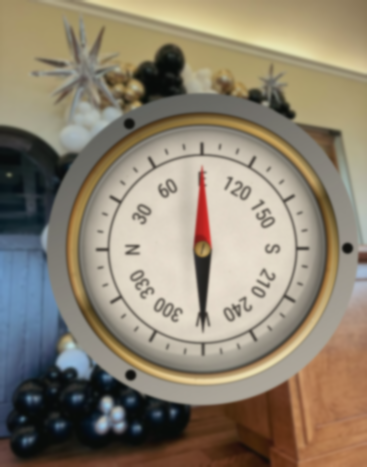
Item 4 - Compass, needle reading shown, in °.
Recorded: 90 °
